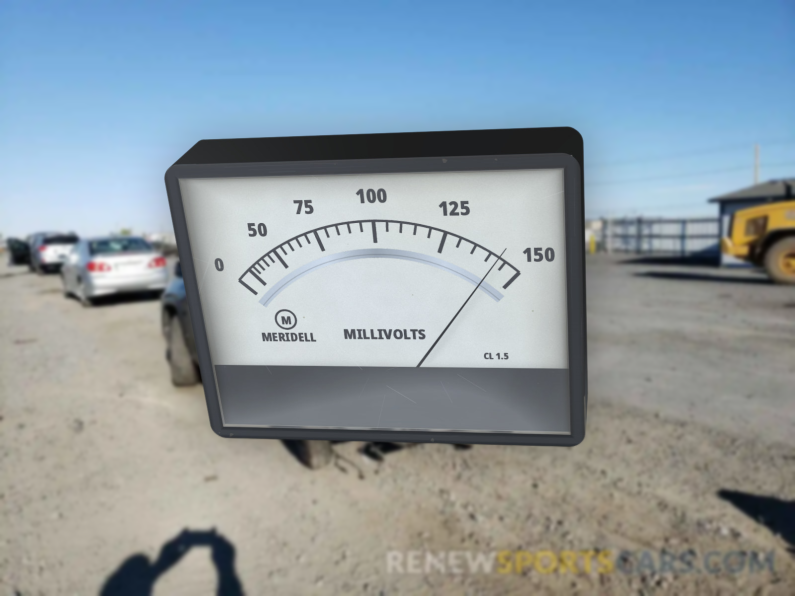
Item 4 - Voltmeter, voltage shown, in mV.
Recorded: 142.5 mV
